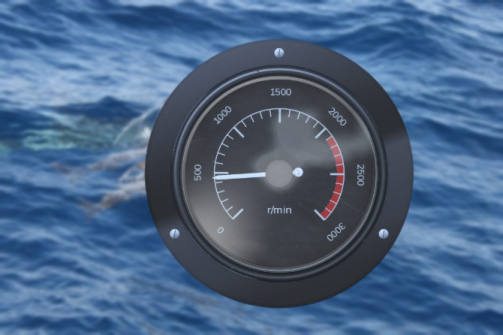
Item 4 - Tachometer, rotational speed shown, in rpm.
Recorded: 450 rpm
